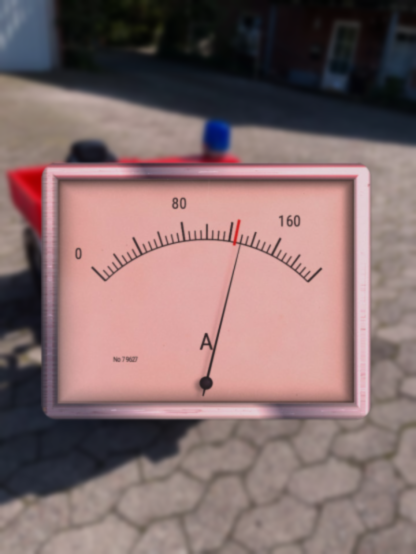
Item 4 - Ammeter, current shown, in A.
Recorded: 130 A
